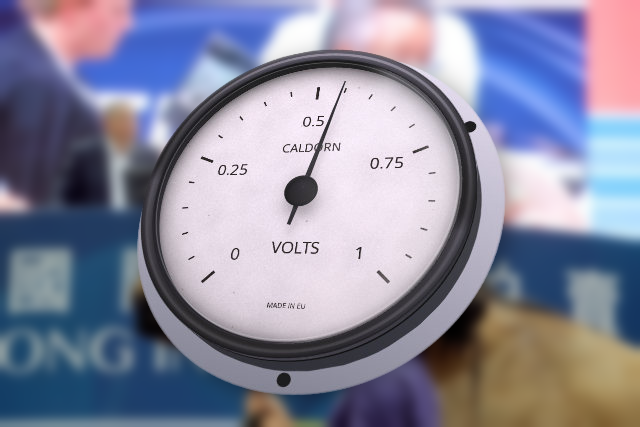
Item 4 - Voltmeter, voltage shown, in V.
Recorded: 0.55 V
